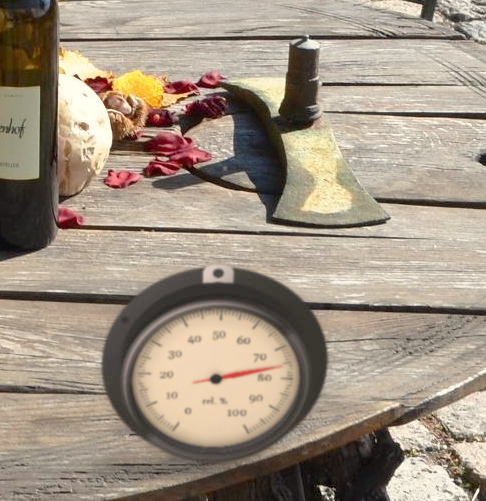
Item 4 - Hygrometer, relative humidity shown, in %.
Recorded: 75 %
